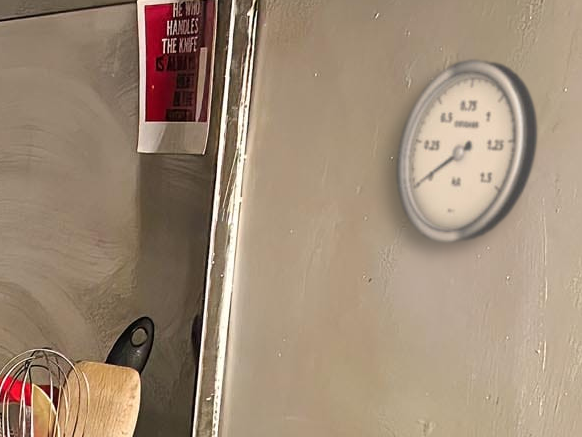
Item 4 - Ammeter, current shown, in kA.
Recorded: 0 kA
